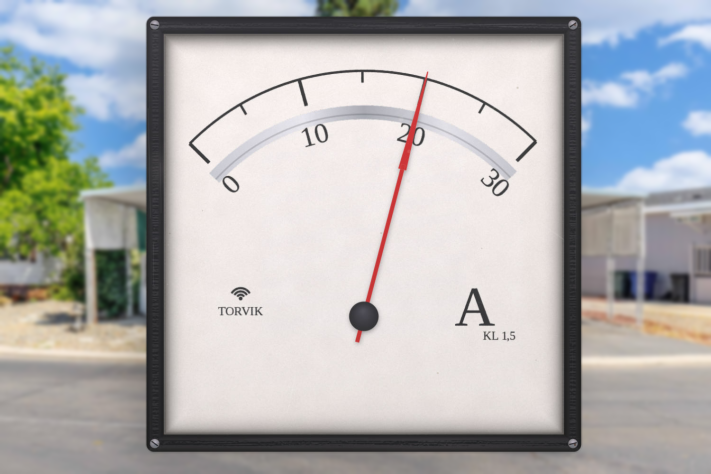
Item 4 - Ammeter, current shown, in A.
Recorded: 20 A
